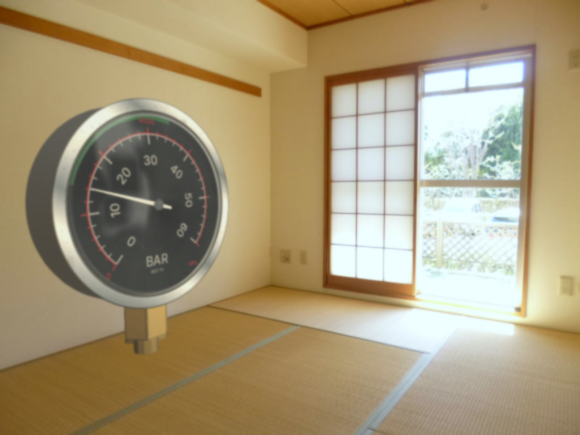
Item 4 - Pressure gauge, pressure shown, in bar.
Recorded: 14 bar
